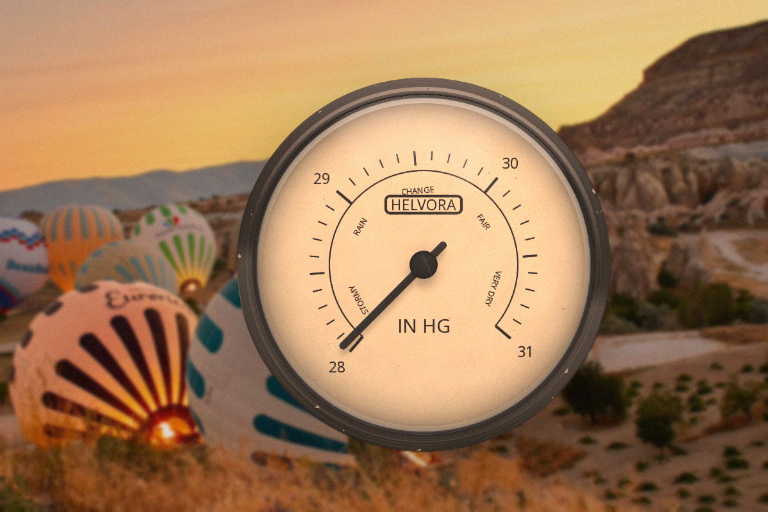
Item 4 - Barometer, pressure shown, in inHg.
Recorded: 28.05 inHg
